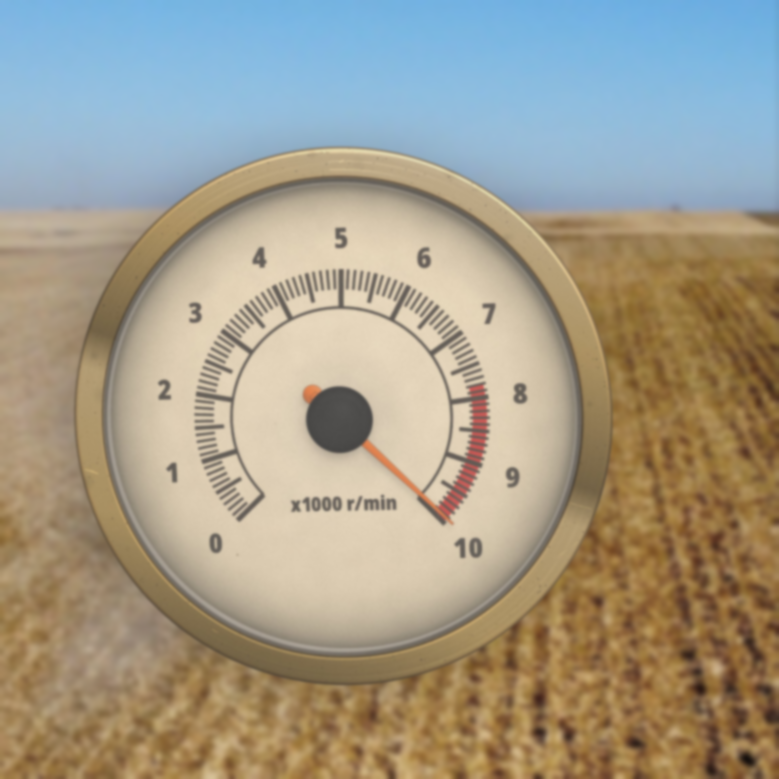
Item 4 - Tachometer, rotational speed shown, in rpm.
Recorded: 9900 rpm
